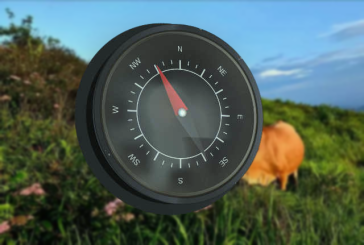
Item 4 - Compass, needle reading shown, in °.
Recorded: 330 °
